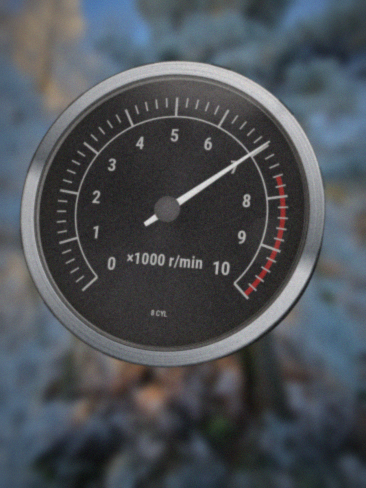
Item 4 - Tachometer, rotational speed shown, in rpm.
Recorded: 7000 rpm
